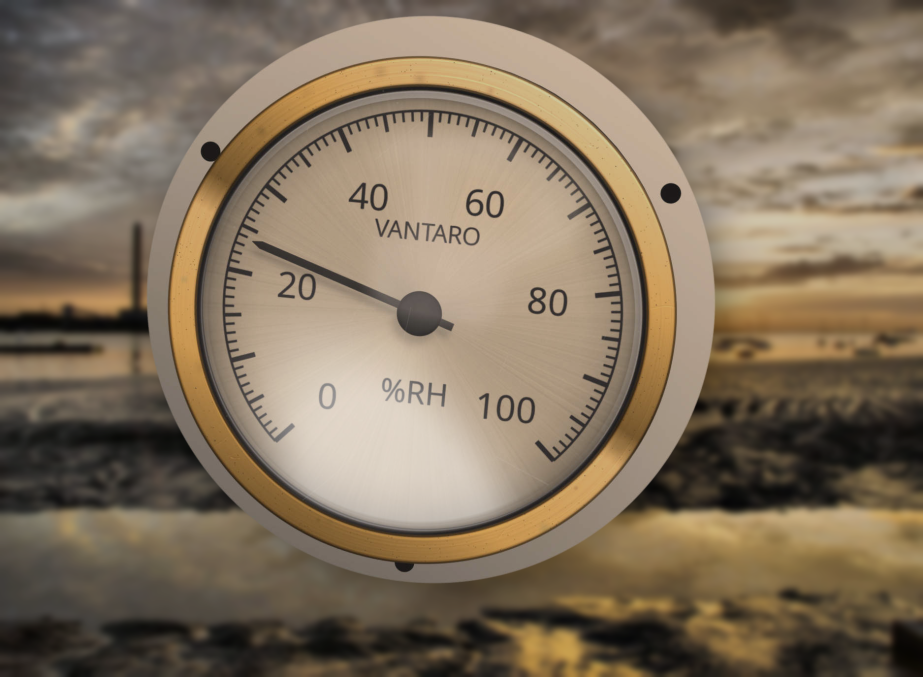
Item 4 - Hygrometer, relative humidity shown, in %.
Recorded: 24 %
